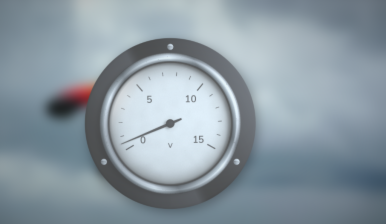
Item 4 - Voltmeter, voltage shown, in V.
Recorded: 0.5 V
